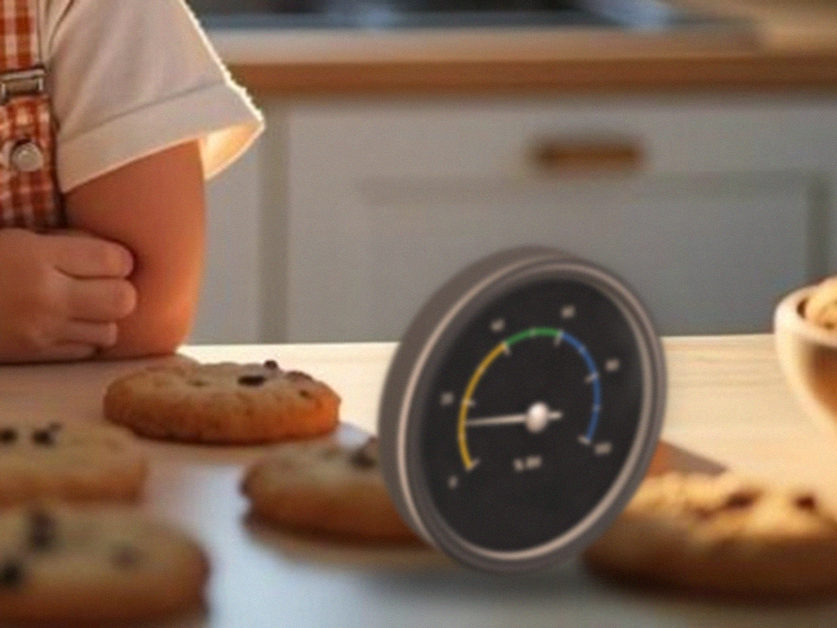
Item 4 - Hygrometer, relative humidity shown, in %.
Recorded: 15 %
